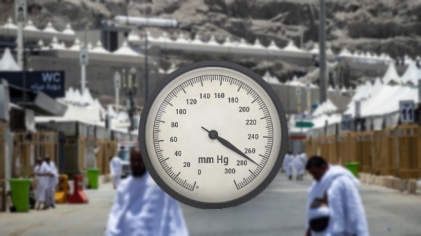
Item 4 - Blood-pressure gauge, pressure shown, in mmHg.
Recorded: 270 mmHg
